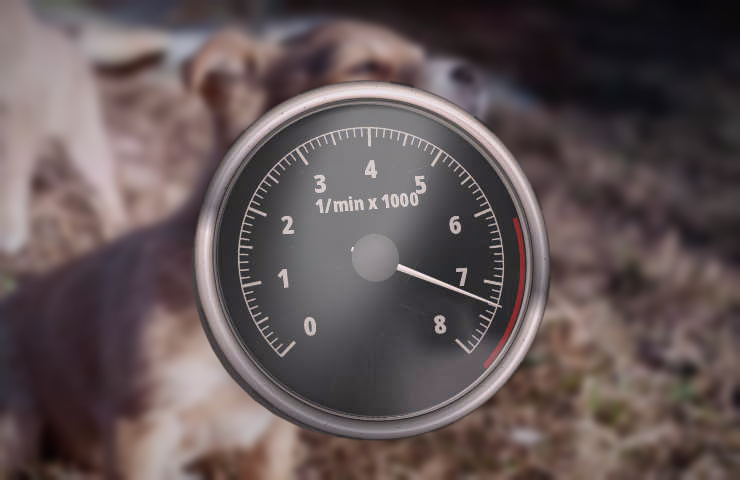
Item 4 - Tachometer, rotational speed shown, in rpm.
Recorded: 7300 rpm
